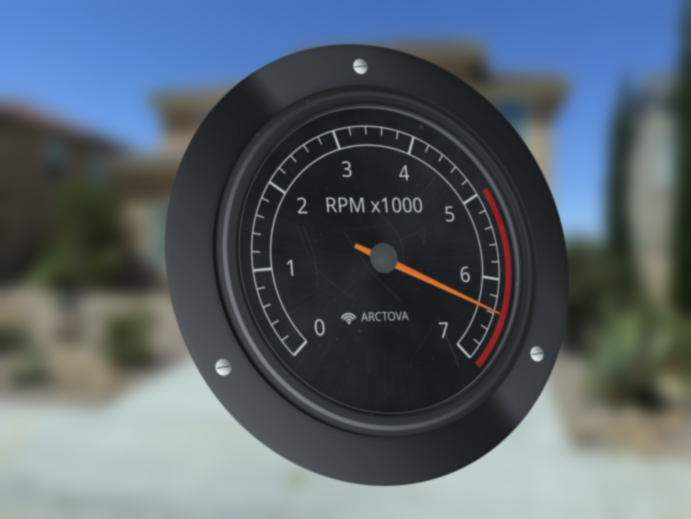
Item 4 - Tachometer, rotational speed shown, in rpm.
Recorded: 6400 rpm
